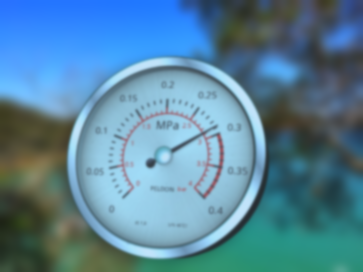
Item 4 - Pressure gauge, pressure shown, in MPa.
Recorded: 0.29 MPa
